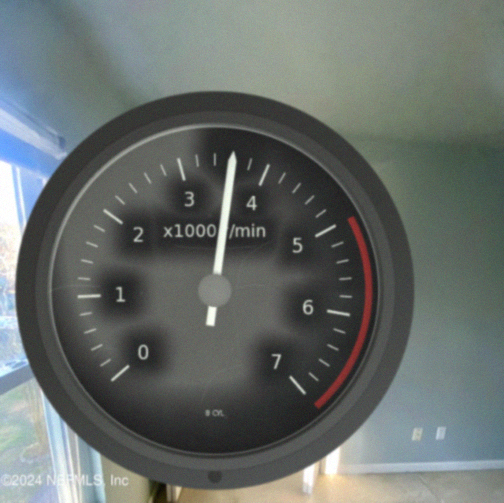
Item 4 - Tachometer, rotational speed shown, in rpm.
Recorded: 3600 rpm
